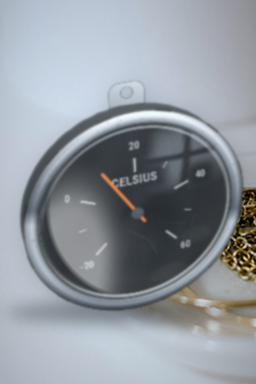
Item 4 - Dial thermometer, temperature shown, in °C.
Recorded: 10 °C
